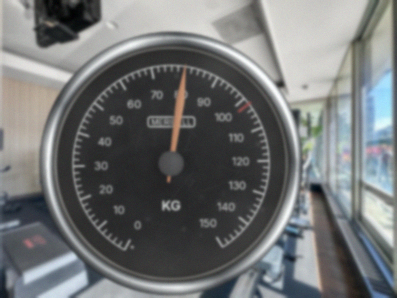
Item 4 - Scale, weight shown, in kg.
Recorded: 80 kg
